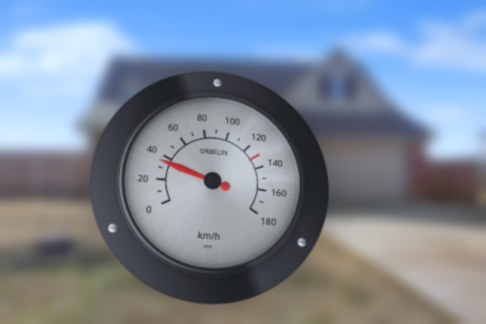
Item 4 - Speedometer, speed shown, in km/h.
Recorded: 35 km/h
